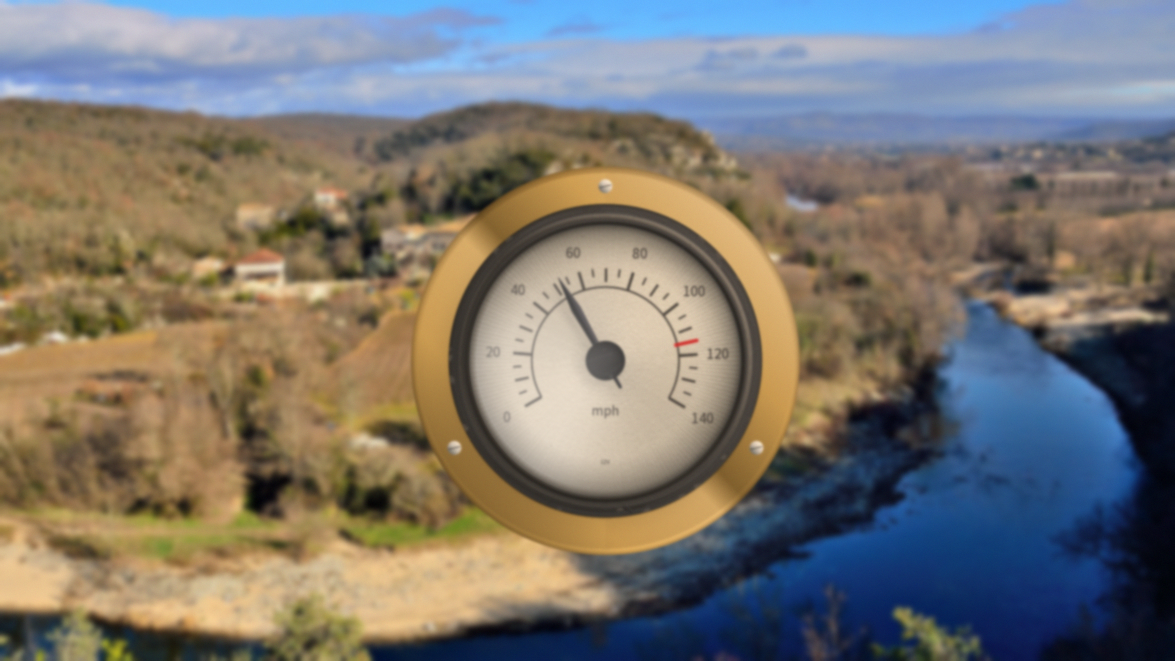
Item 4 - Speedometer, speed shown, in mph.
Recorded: 52.5 mph
